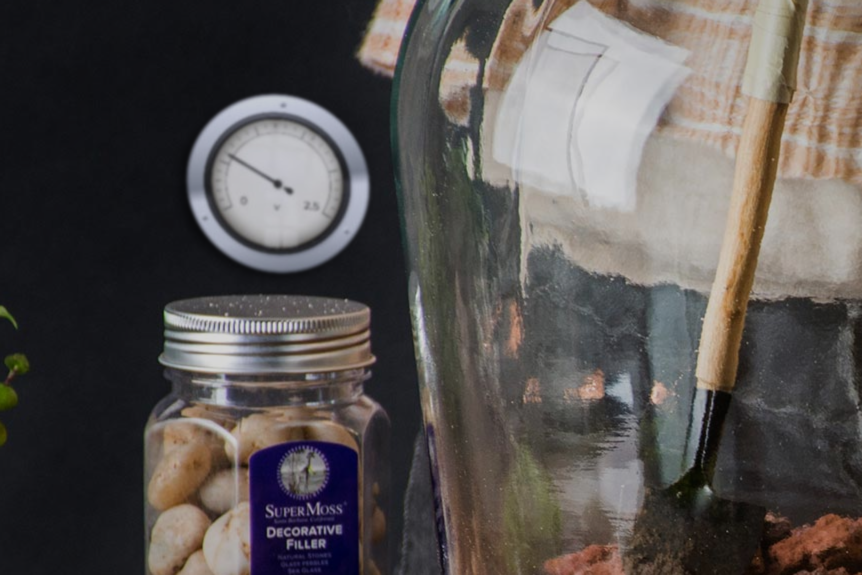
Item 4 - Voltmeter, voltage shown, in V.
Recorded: 0.6 V
